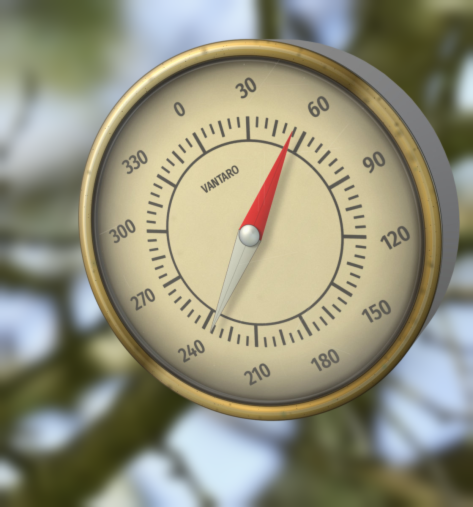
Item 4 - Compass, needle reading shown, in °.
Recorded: 55 °
